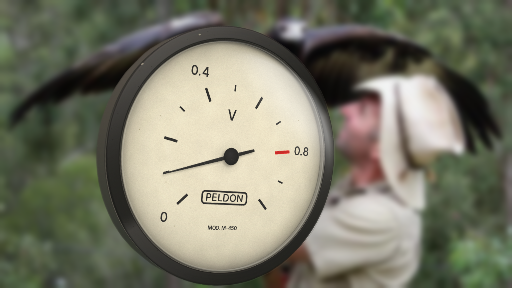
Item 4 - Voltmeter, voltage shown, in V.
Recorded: 0.1 V
